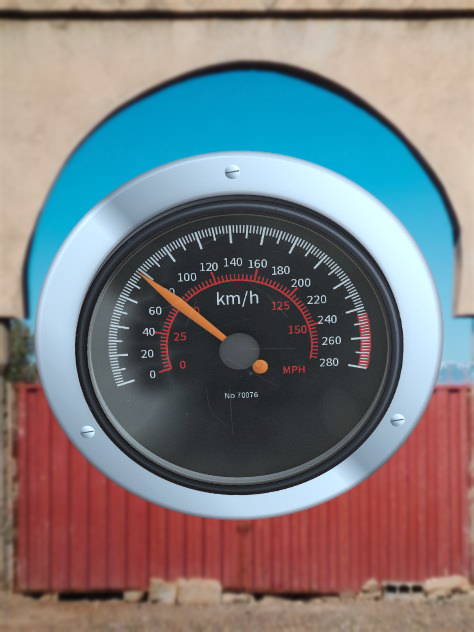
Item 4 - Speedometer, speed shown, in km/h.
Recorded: 80 km/h
